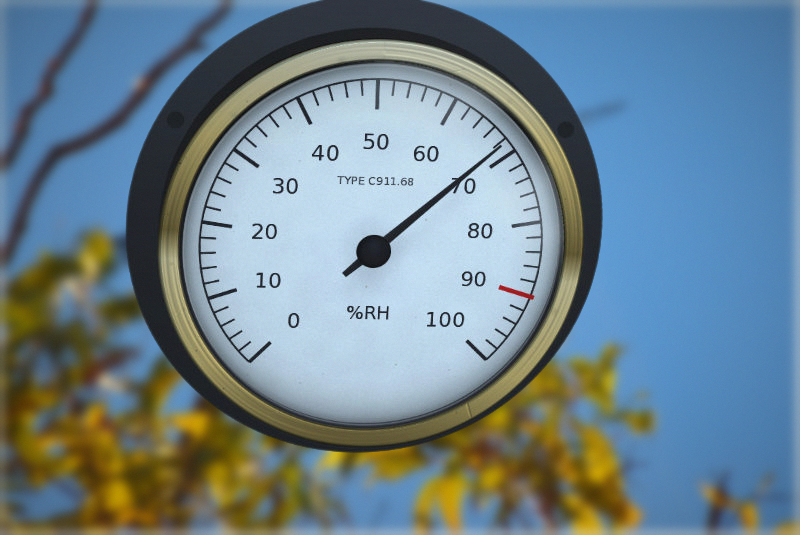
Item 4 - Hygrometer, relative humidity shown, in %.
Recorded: 68 %
